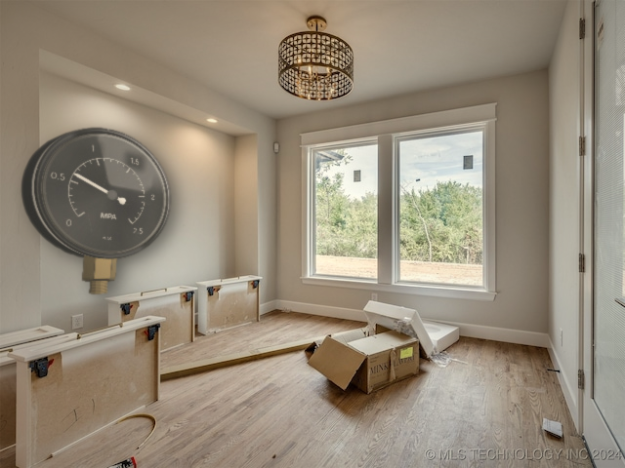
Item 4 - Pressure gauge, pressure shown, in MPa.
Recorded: 0.6 MPa
